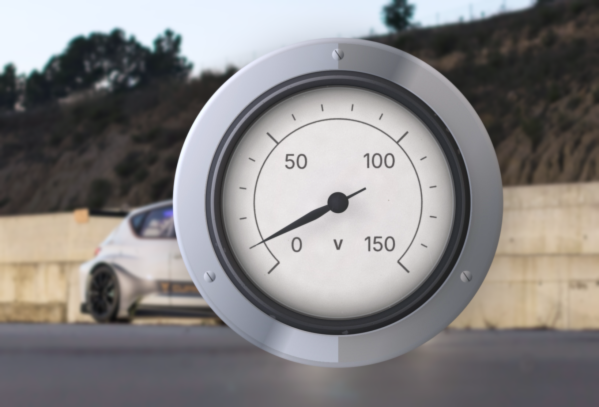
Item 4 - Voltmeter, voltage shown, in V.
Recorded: 10 V
